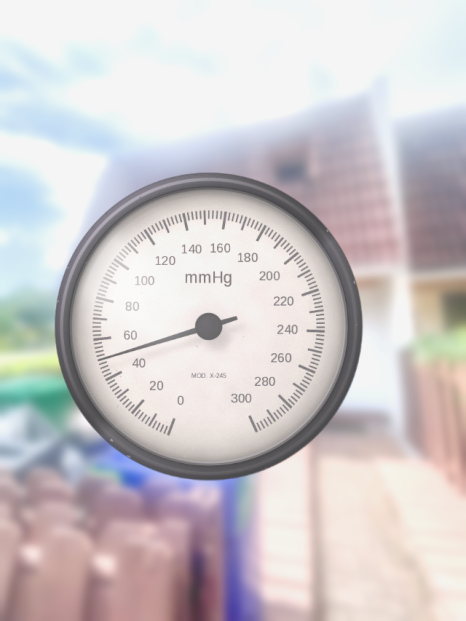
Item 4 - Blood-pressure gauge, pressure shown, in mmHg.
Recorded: 50 mmHg
